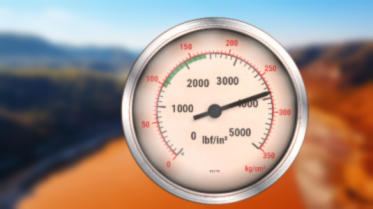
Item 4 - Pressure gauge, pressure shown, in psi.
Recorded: 3900 psi
